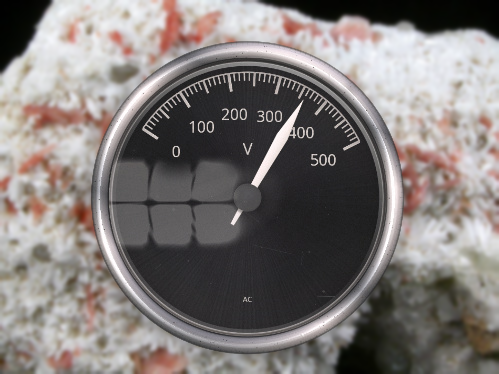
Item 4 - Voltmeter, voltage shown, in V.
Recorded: 360 V
